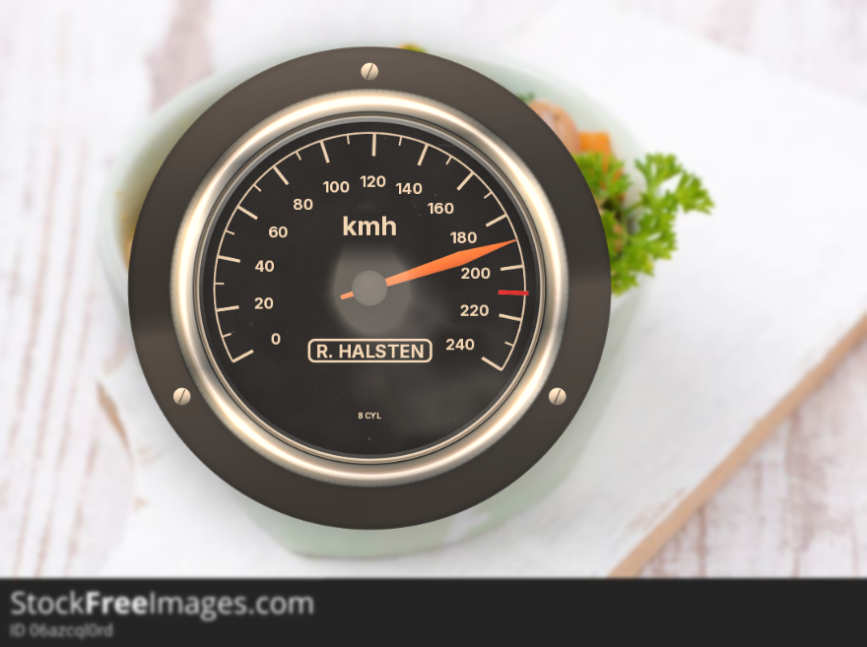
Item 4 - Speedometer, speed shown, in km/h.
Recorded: 190 km/h
